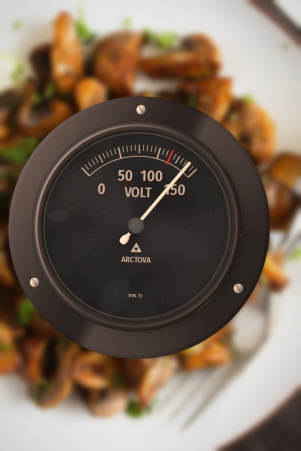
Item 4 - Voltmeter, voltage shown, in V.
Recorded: 140 V
